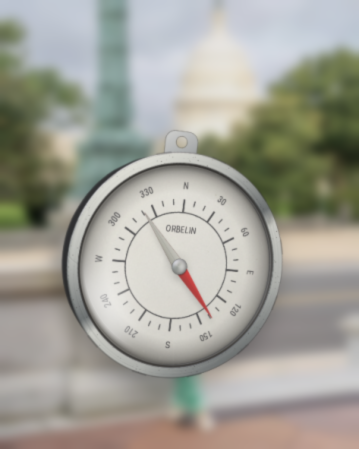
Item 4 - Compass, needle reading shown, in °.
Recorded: 140 °
